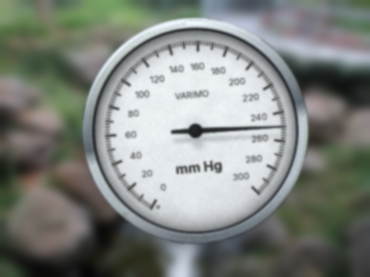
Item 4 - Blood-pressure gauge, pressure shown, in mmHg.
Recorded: 250 mmHg
